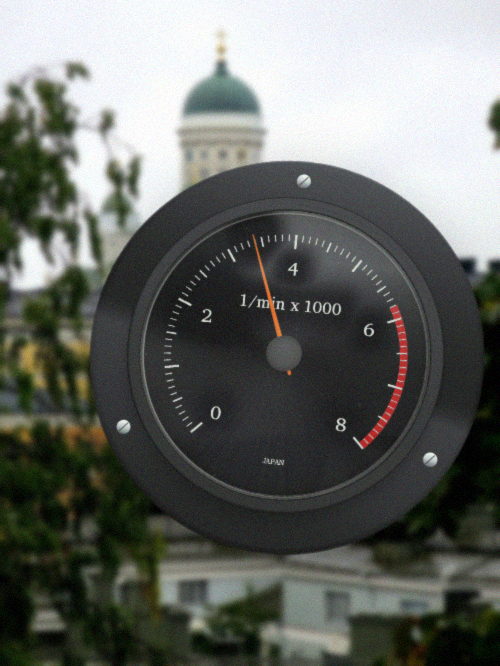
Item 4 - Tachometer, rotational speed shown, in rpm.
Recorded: 3400 rpm
